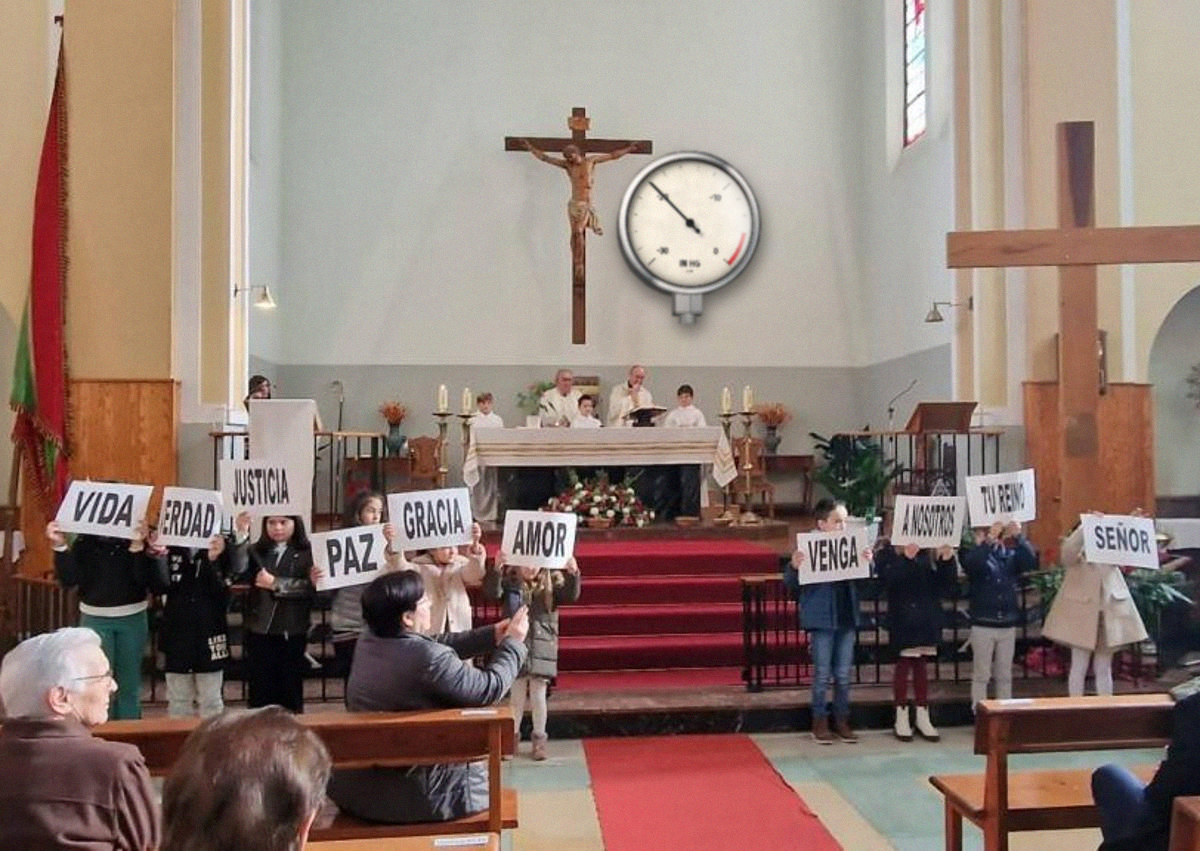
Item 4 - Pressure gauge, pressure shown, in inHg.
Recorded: -20 inHg
